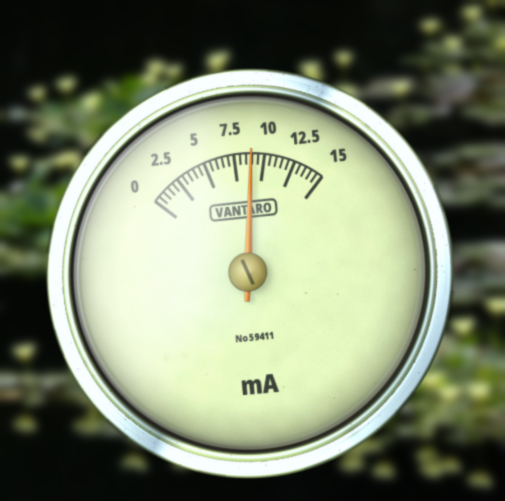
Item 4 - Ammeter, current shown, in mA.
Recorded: 9 mA
